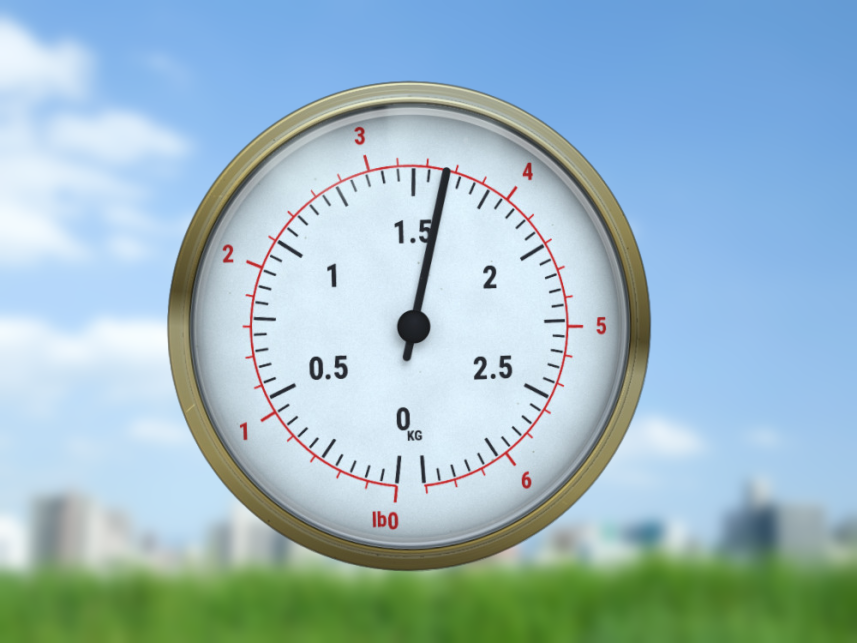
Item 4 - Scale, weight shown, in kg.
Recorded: 1.6 kg
